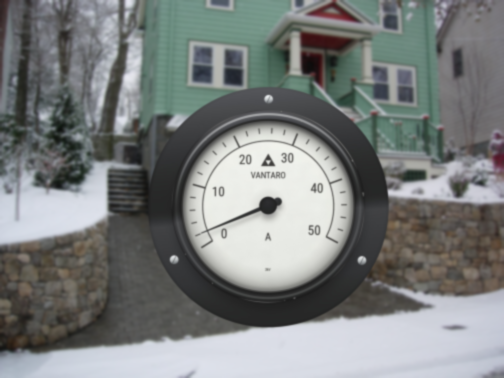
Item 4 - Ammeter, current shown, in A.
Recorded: 2 A
